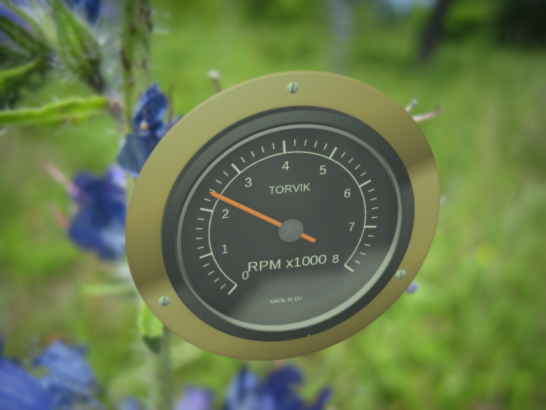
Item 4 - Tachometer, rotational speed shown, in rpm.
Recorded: 2400 rpm
